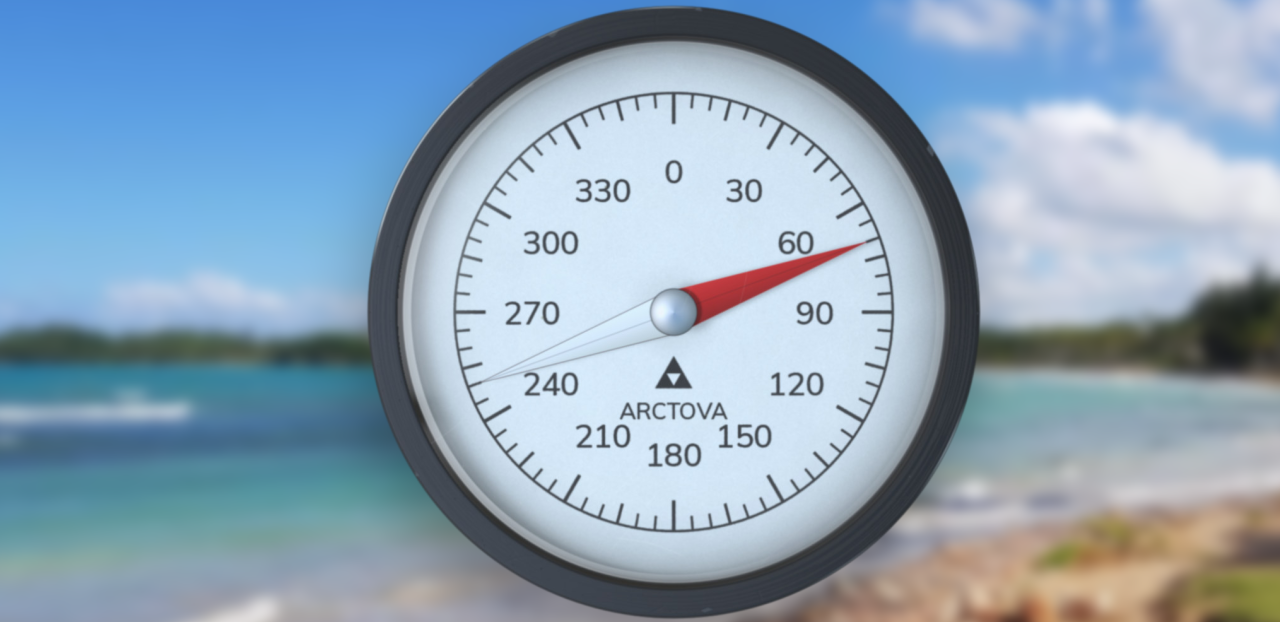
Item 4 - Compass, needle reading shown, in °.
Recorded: 70 °
